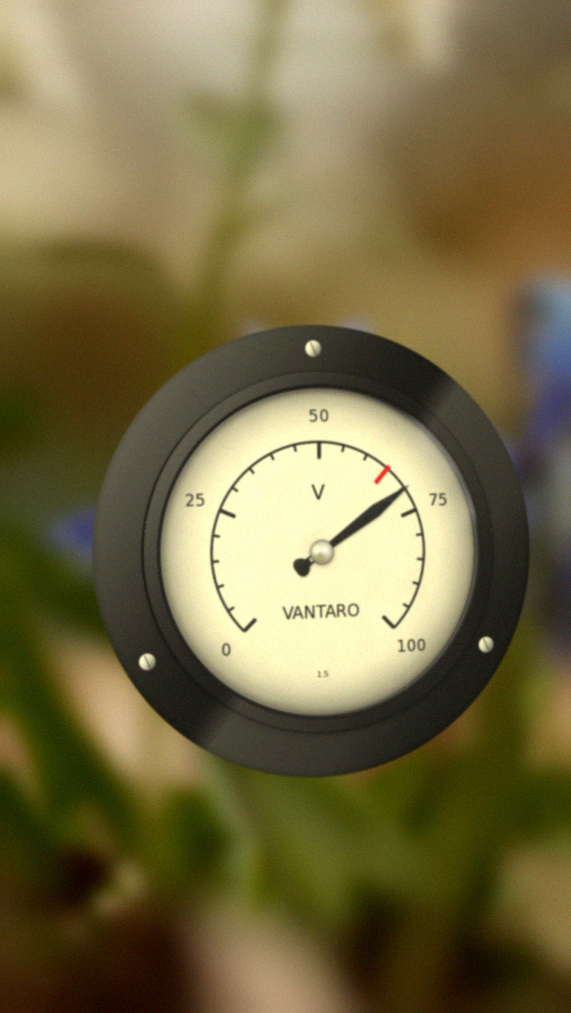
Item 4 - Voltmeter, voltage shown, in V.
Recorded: 70 V
